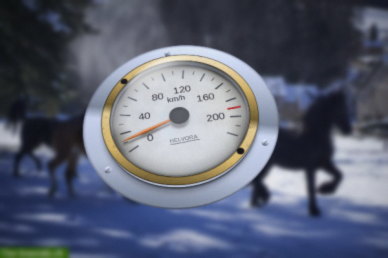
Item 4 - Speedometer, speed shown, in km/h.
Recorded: 10 km/h
